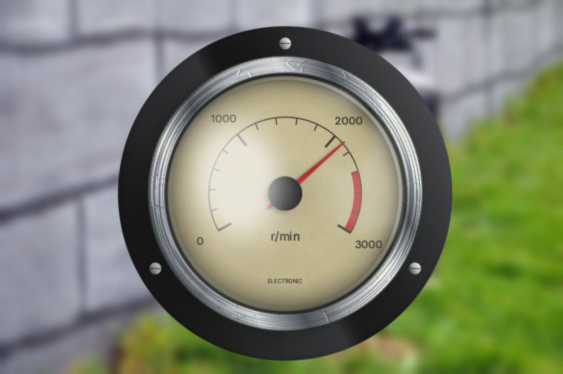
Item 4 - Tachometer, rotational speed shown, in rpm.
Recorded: 2100 rpm
